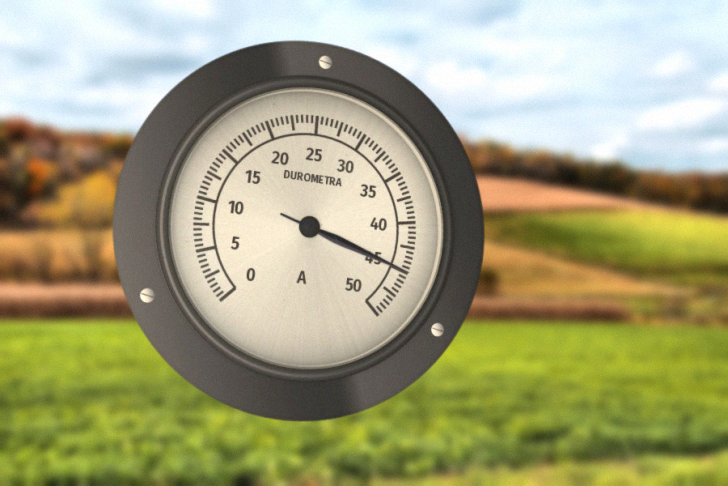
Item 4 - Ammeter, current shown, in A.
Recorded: 45 A
